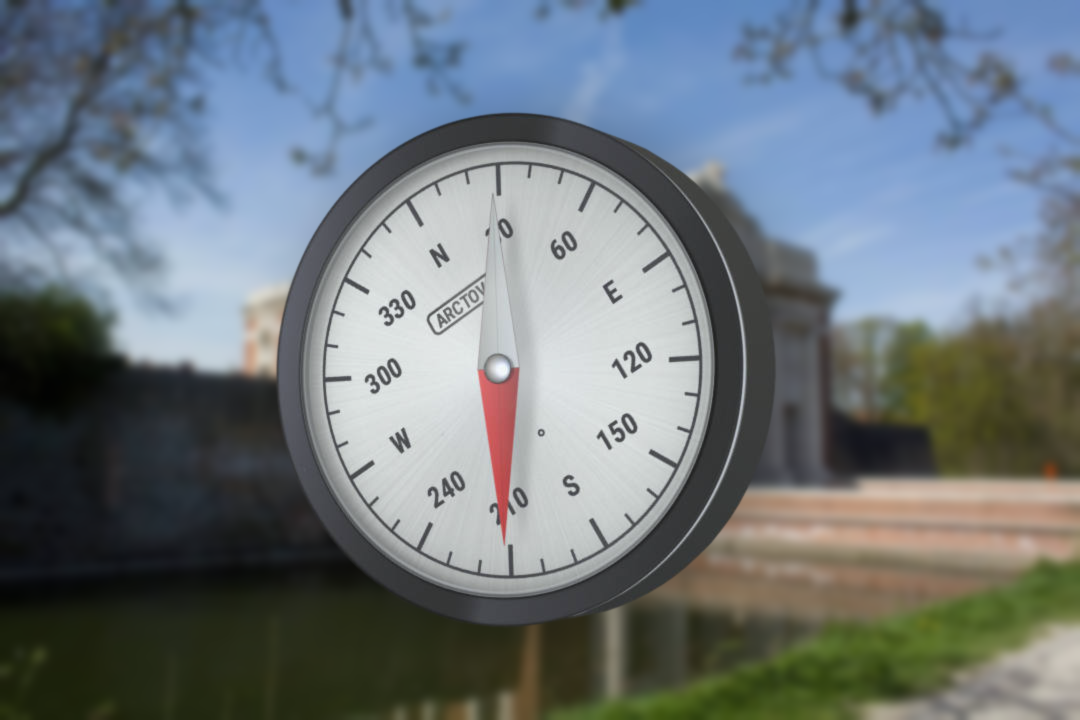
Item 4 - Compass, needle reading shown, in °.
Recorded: 210 °
